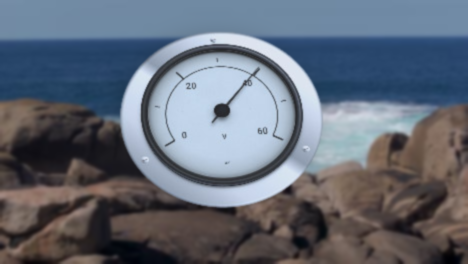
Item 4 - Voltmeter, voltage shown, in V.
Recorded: 40 V
